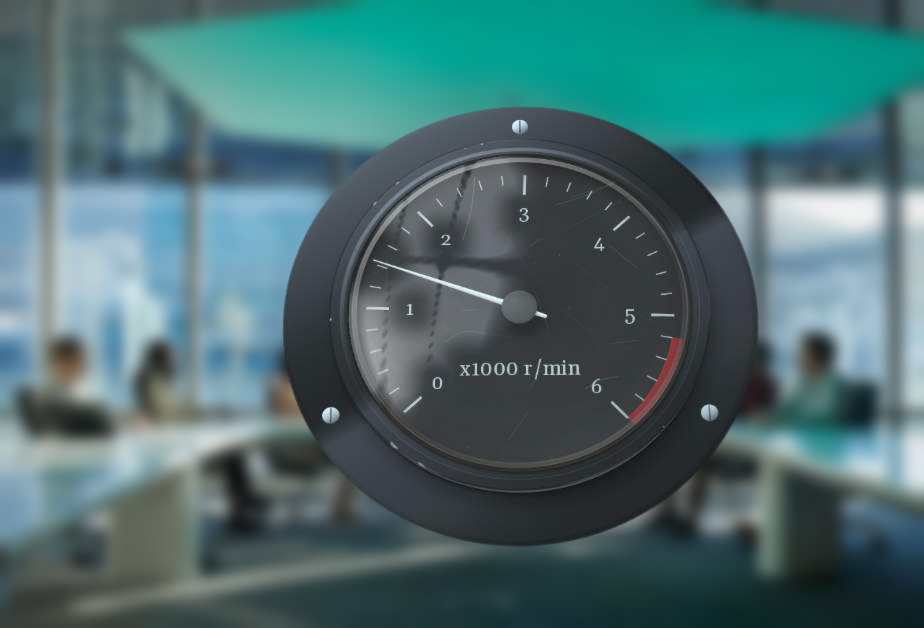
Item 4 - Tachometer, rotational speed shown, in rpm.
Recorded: 1400 rpm
